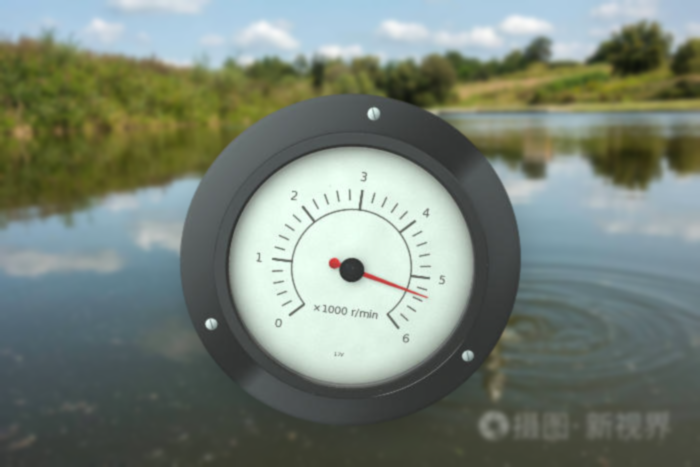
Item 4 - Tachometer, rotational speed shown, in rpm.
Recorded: 5300 rpm
